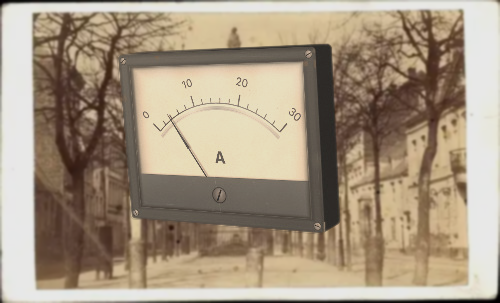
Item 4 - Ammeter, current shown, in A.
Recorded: 4 A
